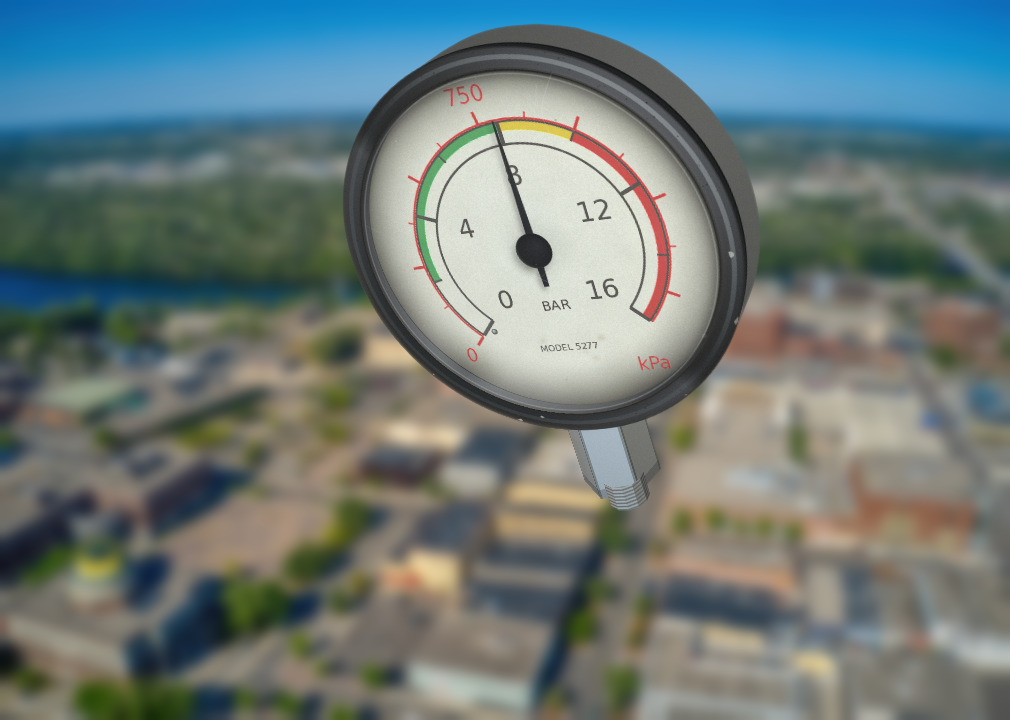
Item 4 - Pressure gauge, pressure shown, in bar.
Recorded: 8 bar
